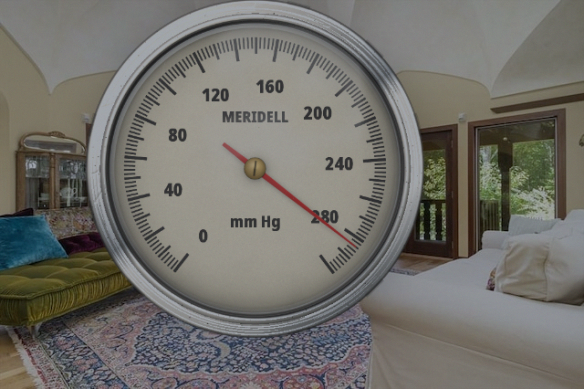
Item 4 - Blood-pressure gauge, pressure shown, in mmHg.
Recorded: 284 mmHg
